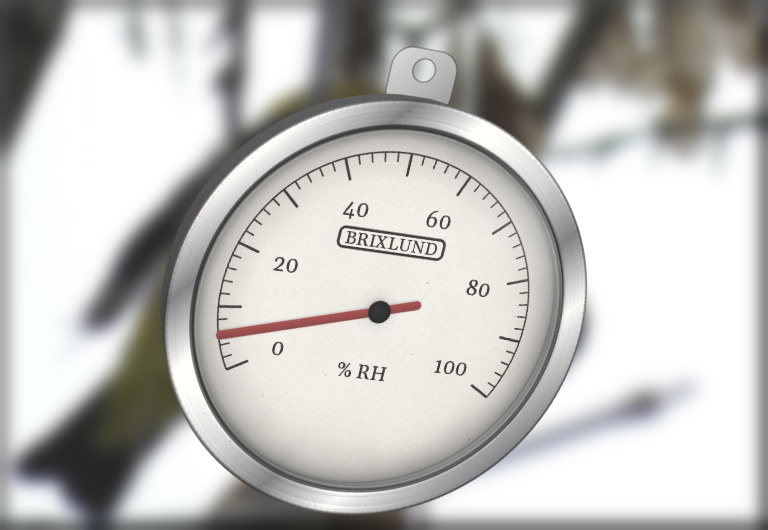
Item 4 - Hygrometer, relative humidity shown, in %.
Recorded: 6 %
